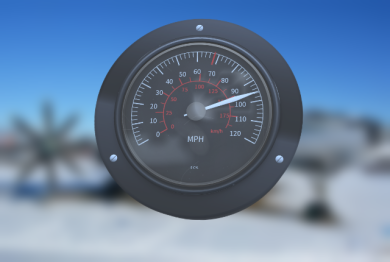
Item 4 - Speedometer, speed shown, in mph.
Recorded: 96 mph
